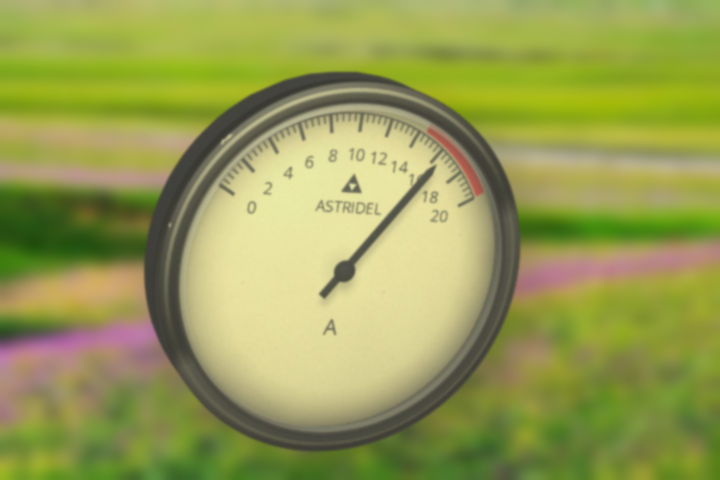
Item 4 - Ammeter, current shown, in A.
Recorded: 16 A
